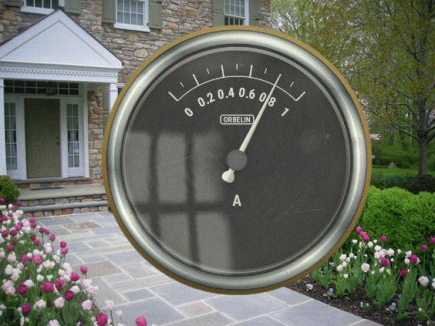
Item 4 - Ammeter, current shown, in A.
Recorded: 0.8 A
